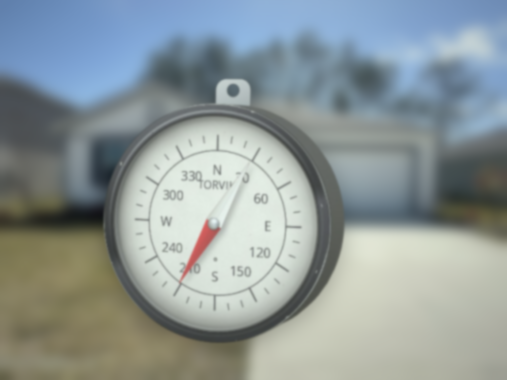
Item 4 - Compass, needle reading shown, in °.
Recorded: 210 °
